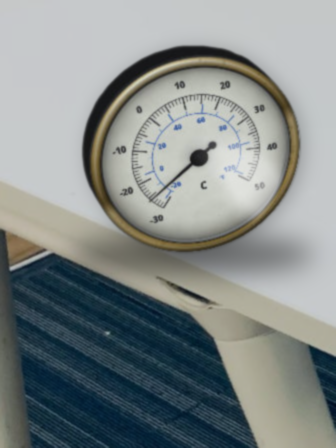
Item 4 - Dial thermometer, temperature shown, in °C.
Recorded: -25 °C
